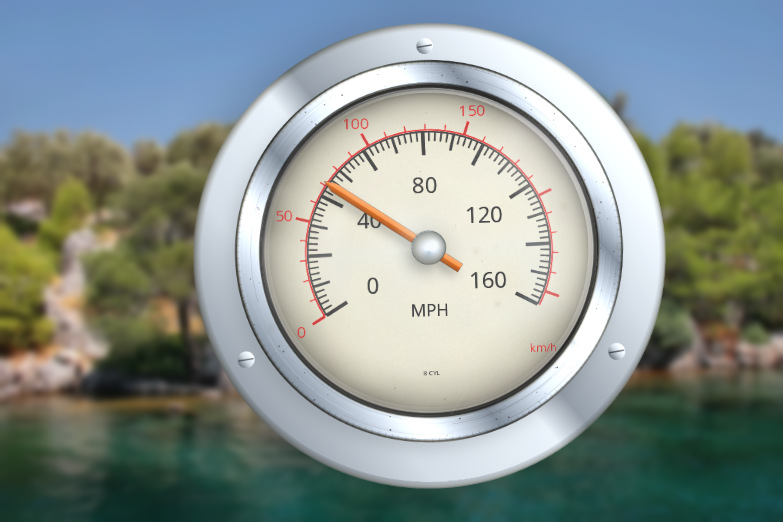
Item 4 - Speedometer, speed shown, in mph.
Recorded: 44 mph
